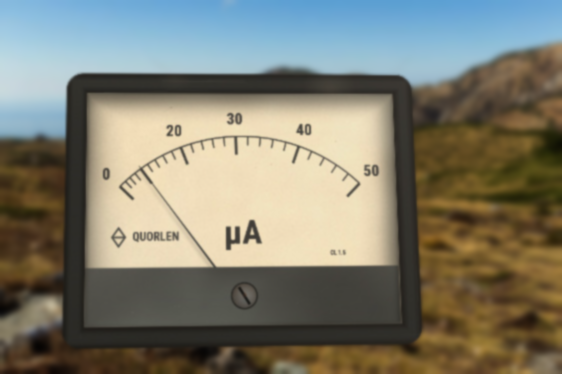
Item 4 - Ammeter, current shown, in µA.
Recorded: 10 µA
